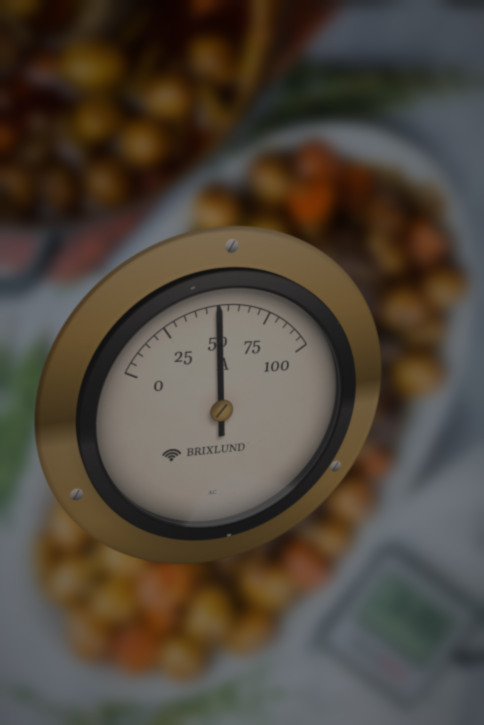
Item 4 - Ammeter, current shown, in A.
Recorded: 50 A
